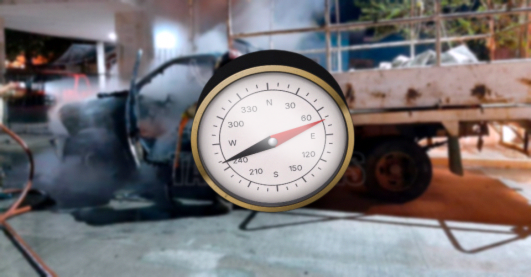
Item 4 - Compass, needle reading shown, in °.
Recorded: 70 °
